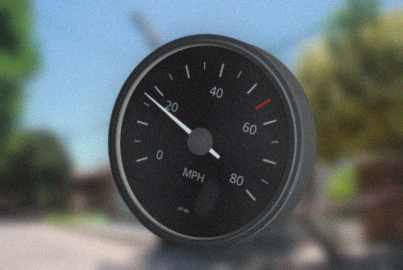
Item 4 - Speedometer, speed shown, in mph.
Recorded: 17.5 mph
